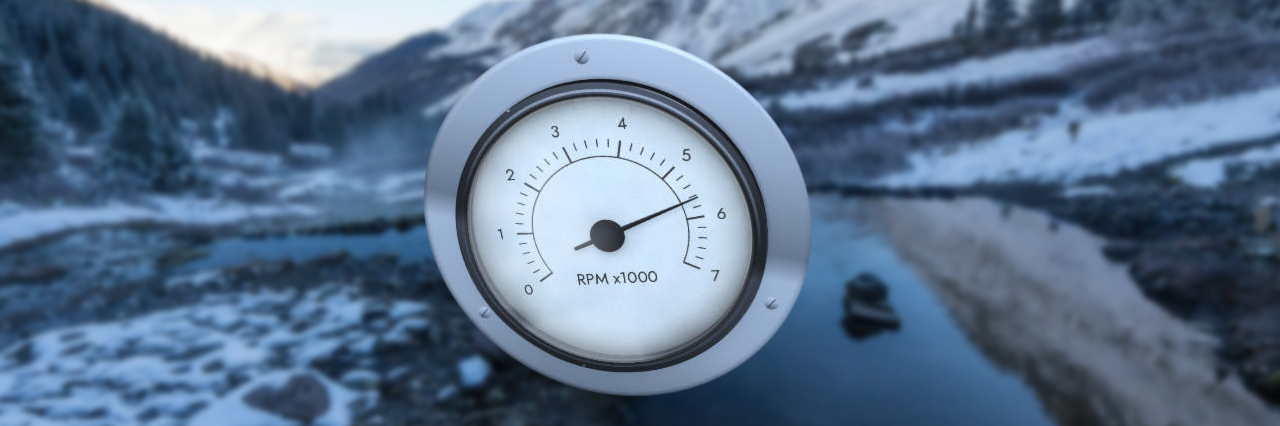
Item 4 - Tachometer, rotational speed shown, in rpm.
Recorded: 5600 rpm
